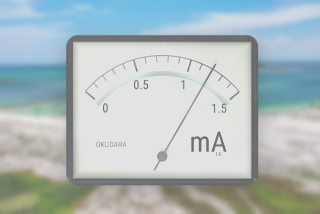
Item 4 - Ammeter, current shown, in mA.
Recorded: 1.2 mA
